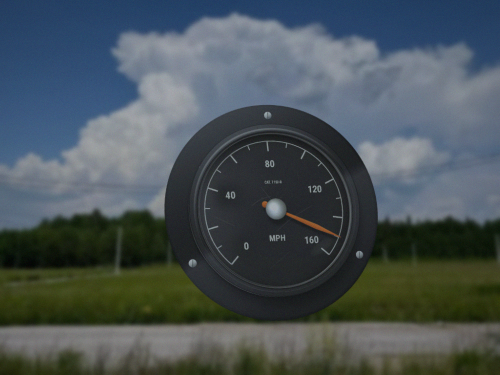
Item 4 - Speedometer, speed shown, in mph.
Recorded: 150 mph
